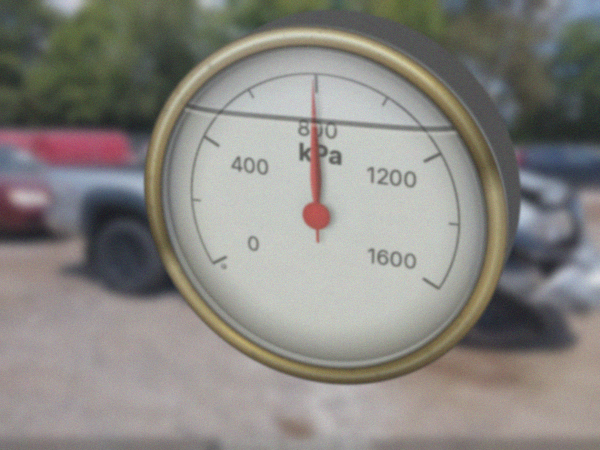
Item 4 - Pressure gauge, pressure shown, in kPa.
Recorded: 800 kPa
